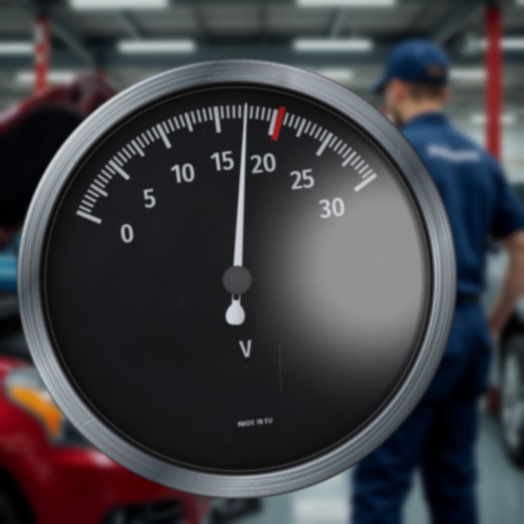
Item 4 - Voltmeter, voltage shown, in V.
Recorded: 17.5 V
